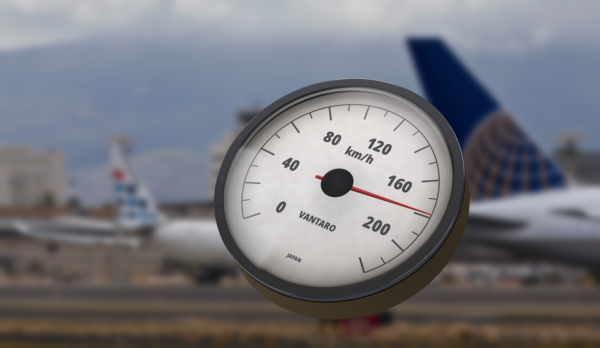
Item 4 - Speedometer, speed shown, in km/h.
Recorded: 180 km/h
